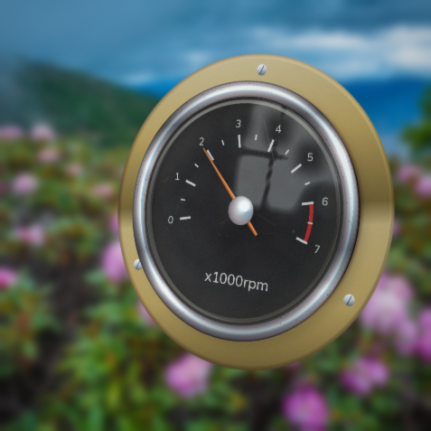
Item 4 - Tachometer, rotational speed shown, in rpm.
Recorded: 2000 rpm
